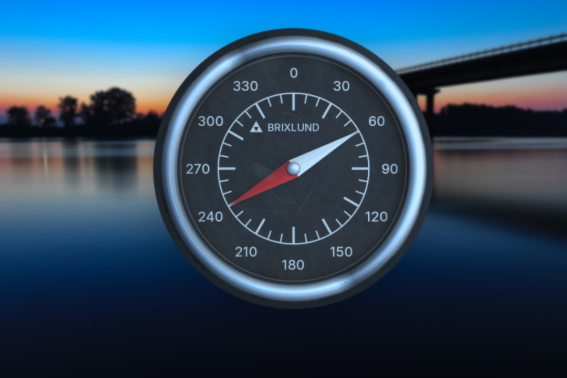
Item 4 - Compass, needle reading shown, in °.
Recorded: 240 °
